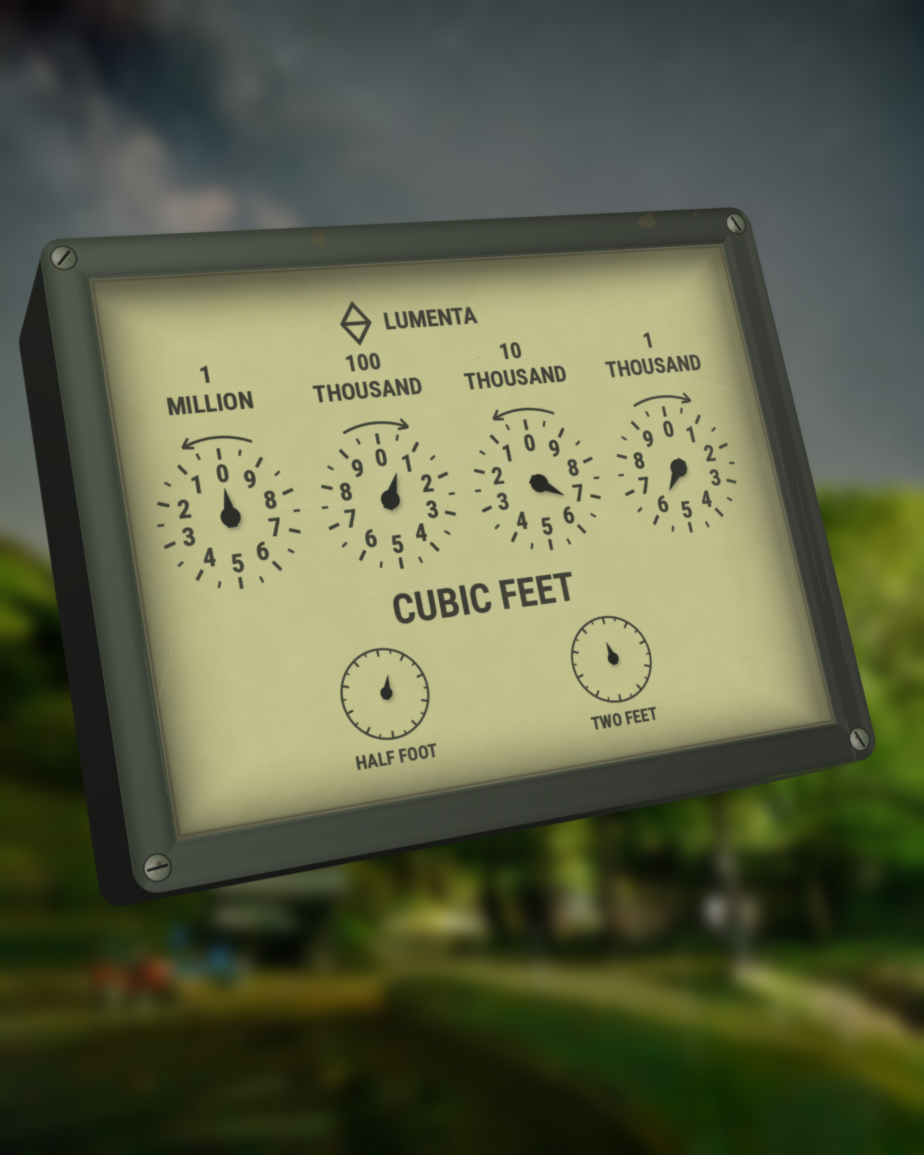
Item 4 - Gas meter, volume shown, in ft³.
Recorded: 6600 ft³
